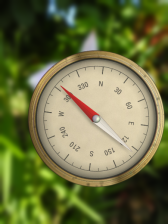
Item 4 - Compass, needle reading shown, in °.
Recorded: 305 °
